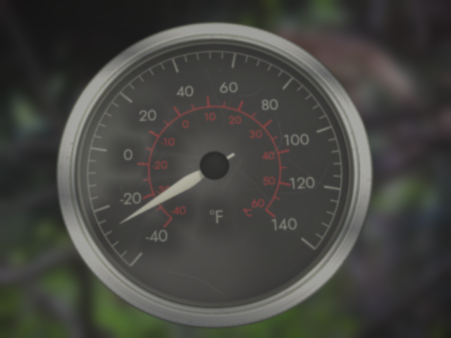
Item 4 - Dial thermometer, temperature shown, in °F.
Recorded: -28 °F
